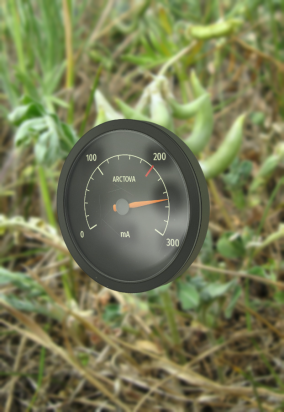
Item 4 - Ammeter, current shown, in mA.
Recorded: 250 mA
